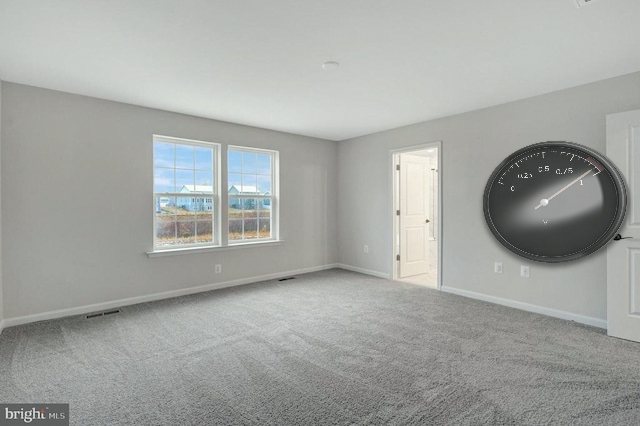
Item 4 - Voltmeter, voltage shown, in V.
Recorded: 0.95 V
